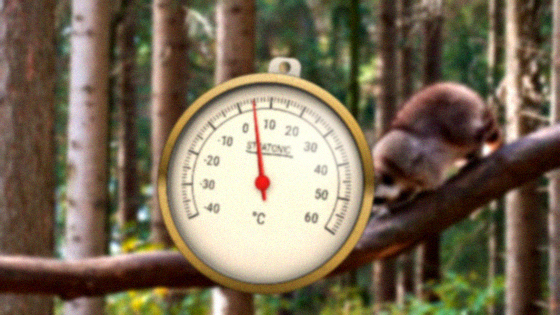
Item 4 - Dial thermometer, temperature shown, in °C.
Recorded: 5 °C
